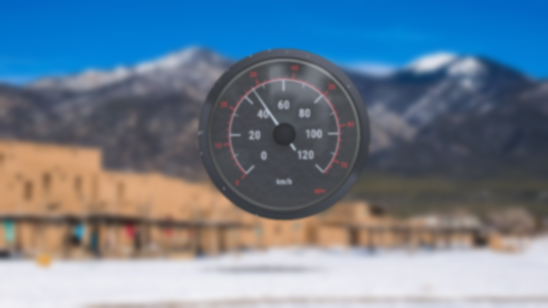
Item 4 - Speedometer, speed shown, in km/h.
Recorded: 45 km/h
